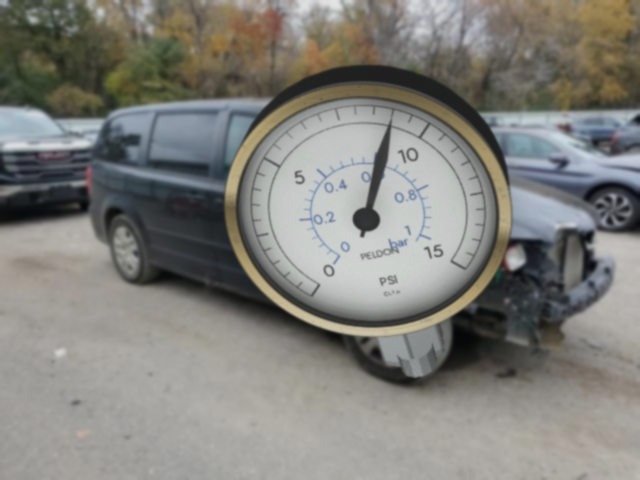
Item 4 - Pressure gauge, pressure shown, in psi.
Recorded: 9 psi
